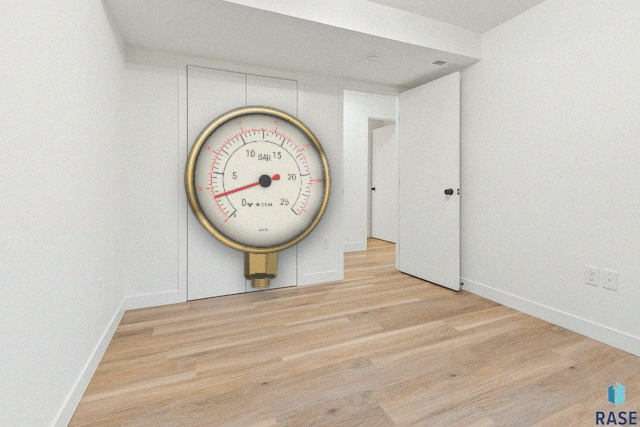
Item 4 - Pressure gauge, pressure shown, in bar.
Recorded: 2.5 bar
